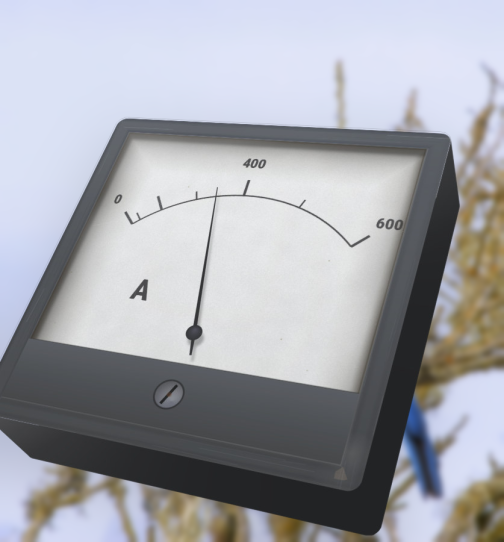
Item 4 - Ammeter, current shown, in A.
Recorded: 350 A
